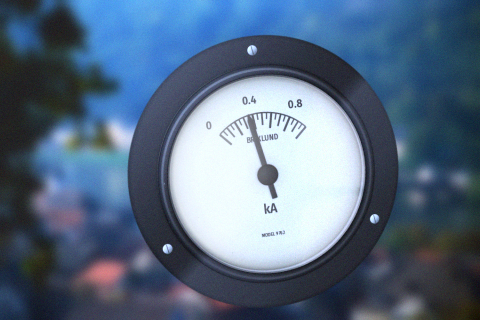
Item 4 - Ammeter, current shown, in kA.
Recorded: 0.35 kA
